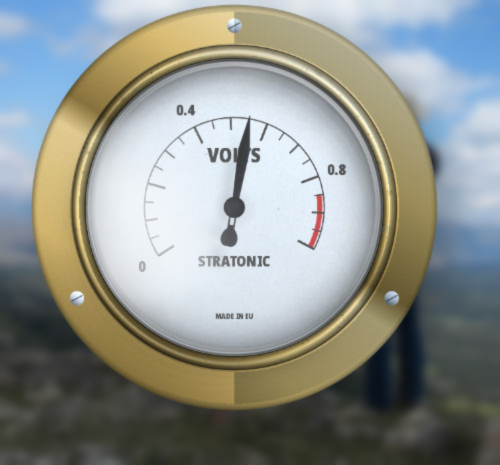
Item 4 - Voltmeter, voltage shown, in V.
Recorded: 0.55 V
